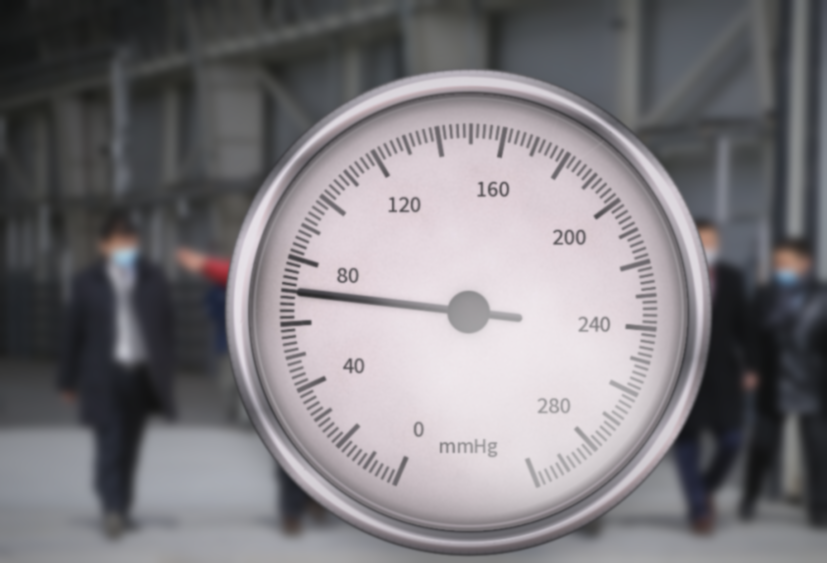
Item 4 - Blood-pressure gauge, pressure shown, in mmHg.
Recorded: 70 mmHg
